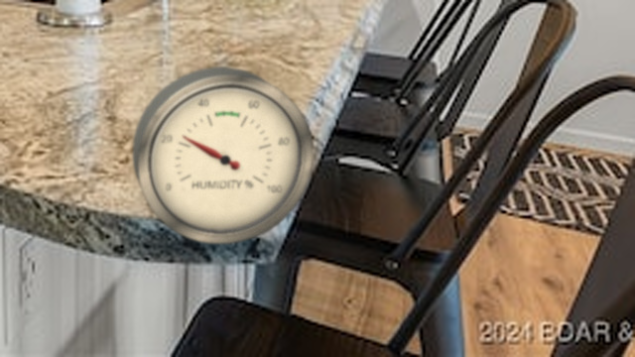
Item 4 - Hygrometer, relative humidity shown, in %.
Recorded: 24 %
